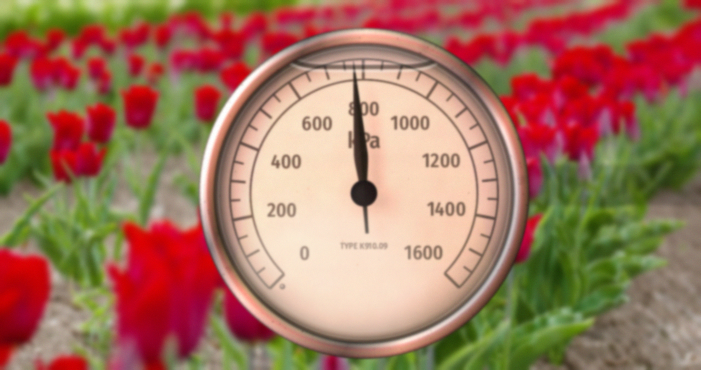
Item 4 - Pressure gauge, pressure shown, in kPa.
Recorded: 775 kPa
